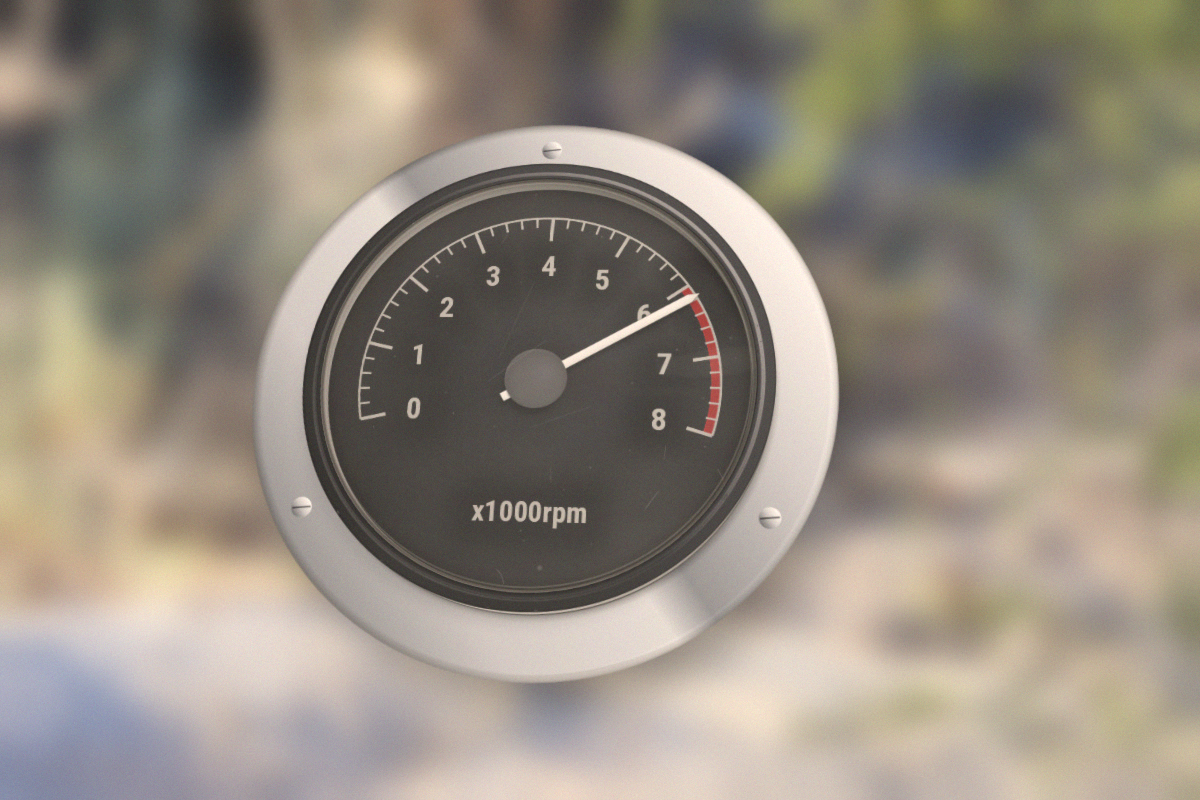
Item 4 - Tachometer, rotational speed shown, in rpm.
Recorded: 6200 rpm
